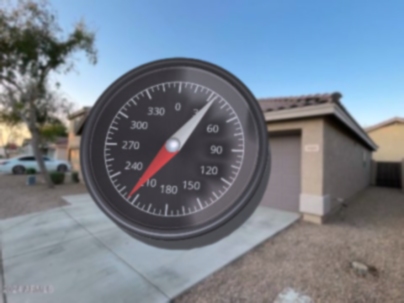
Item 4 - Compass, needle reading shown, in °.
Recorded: 215 °
